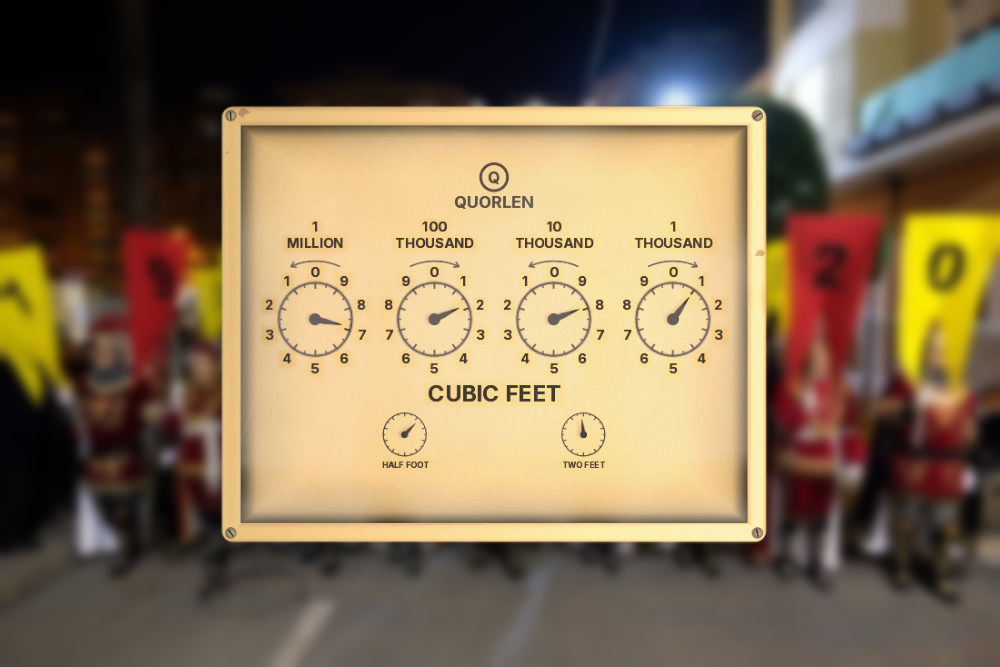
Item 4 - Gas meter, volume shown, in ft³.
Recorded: 718100 ft³
